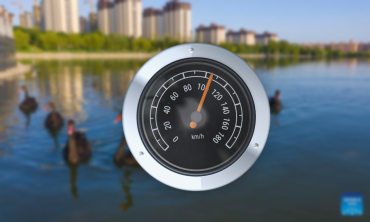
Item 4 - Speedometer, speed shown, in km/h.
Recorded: 105 km/h
